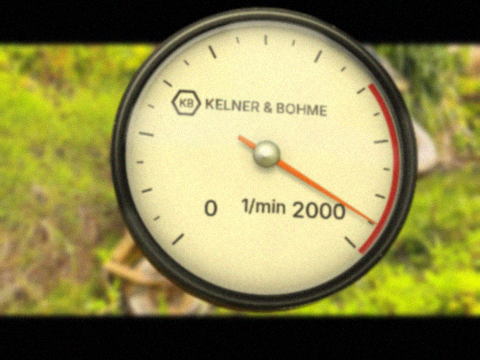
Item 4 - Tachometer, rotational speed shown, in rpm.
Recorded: 1900 rpm
